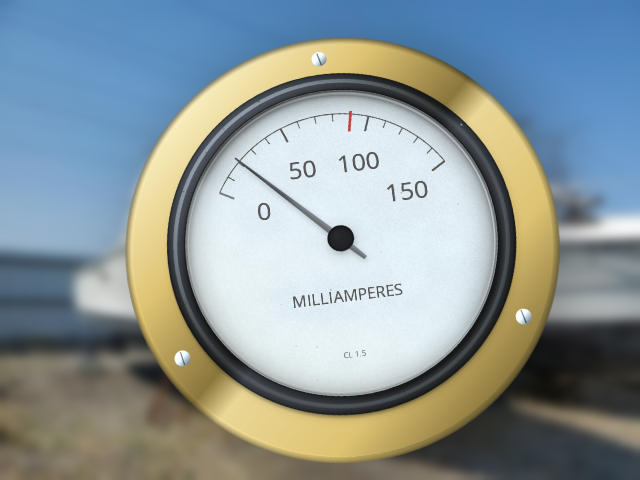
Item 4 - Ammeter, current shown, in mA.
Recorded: 20 mA
